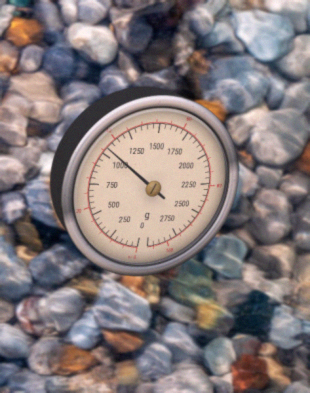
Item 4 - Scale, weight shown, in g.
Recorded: 1050 g
